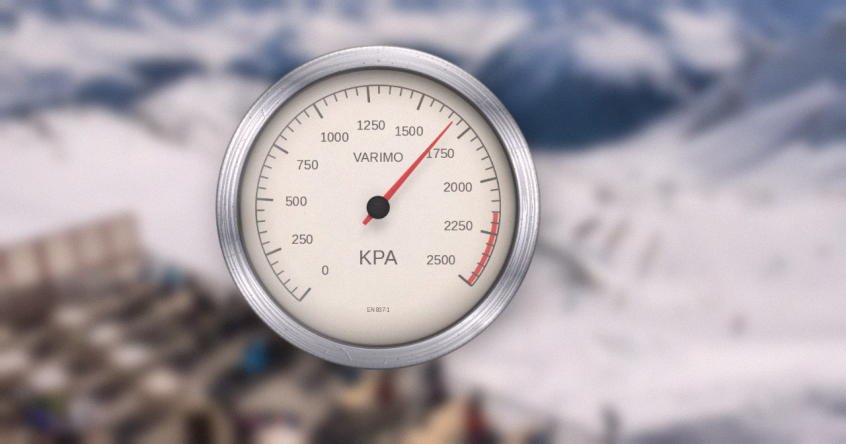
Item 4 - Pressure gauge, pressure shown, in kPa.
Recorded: 1675 kPa
